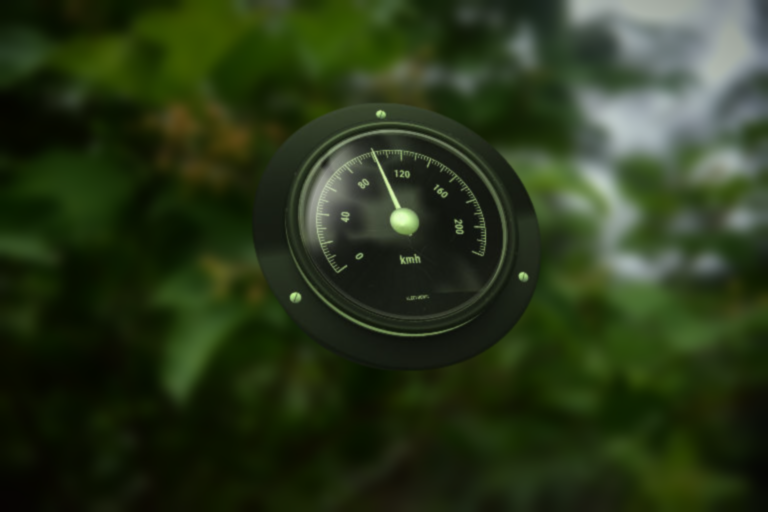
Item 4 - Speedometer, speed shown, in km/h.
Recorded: 100 km/h
